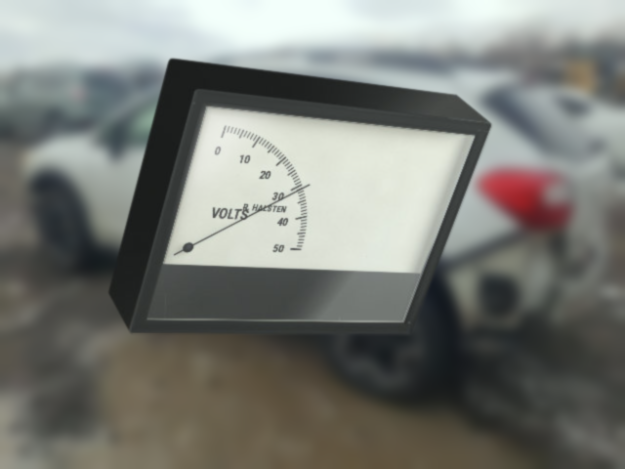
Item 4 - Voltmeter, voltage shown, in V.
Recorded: 30 V
